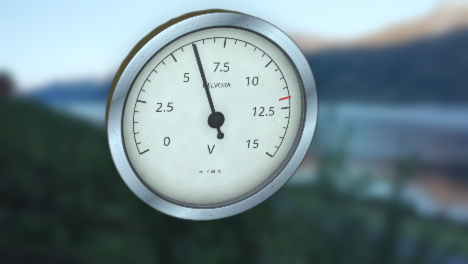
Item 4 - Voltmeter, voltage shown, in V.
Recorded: 6 V
